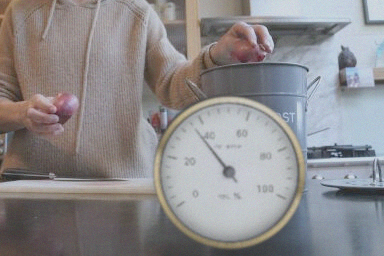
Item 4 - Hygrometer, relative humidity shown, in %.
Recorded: 36 %
